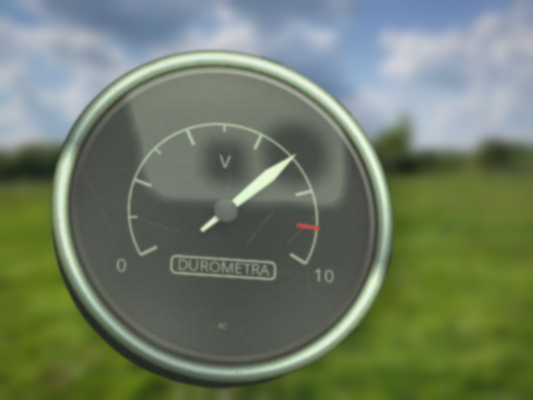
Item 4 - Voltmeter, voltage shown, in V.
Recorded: 7 V
